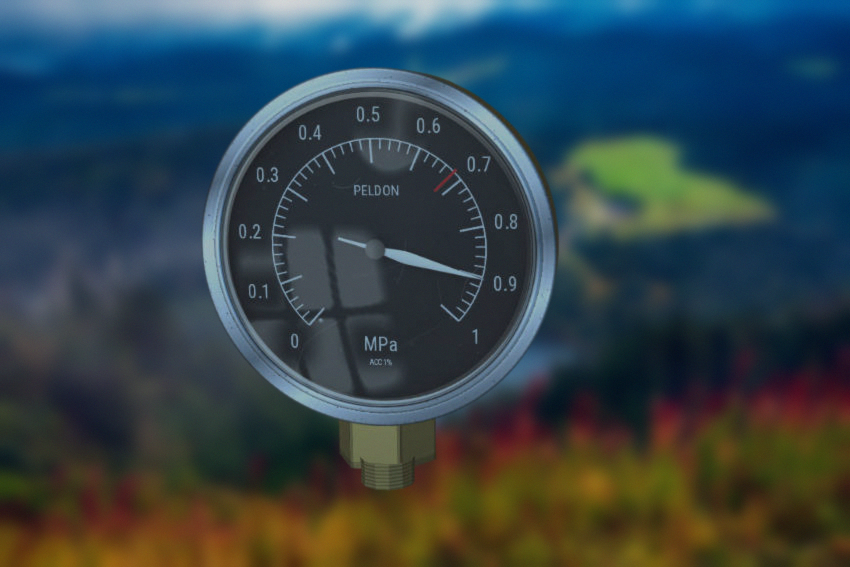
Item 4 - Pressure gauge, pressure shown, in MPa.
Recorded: 0.9 MPa
